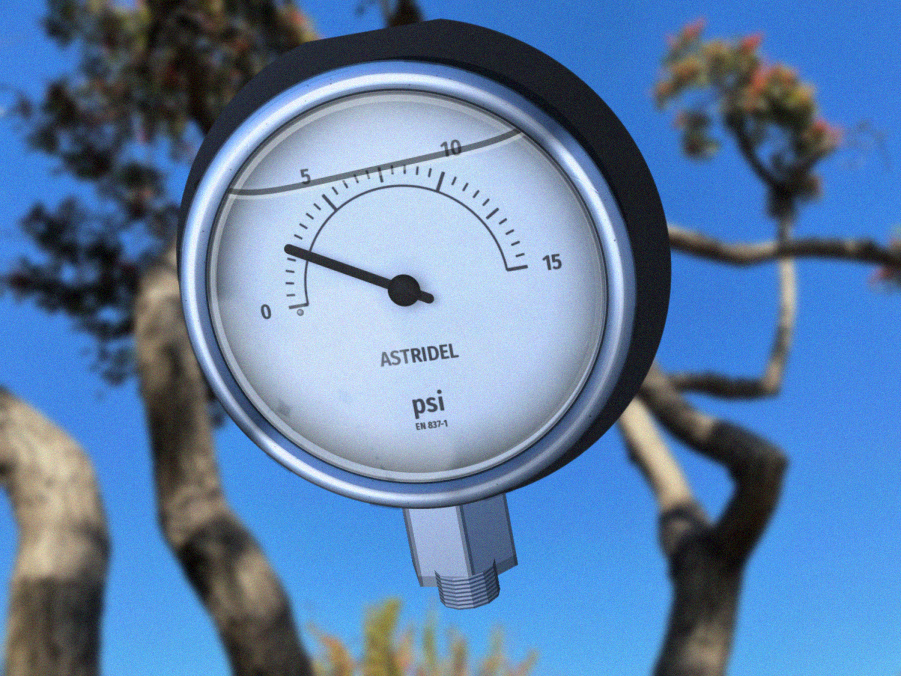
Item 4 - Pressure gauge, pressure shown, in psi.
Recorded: 2.5 psi
